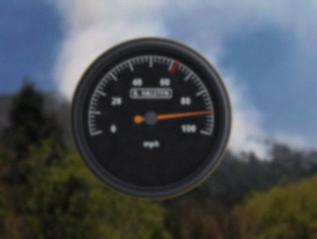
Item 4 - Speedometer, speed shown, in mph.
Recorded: 90 mph
